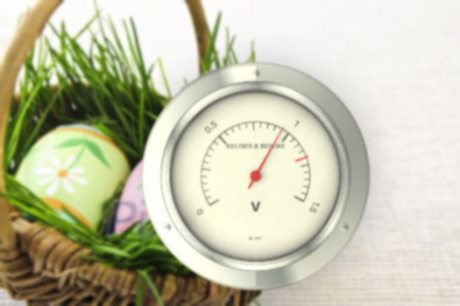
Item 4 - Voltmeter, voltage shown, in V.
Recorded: 0.95 V
